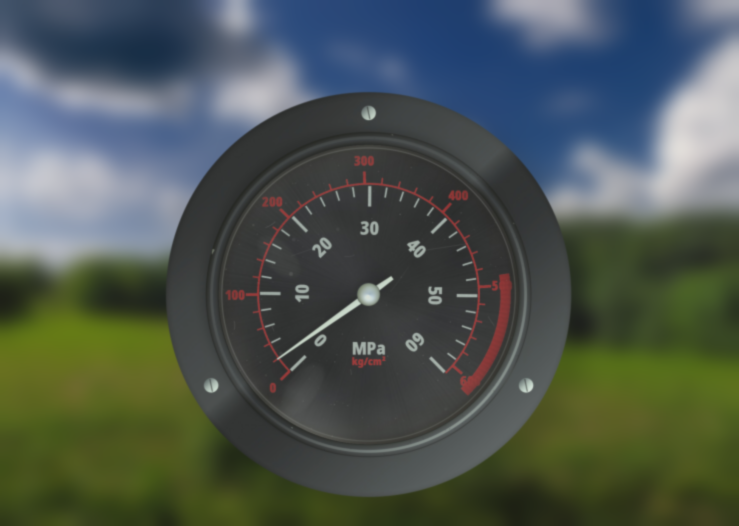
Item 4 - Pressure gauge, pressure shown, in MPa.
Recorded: 2 MPa
